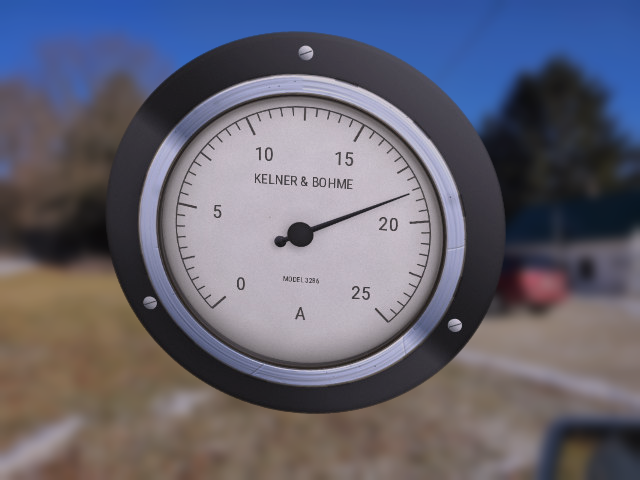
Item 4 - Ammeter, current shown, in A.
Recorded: 18.5 A
